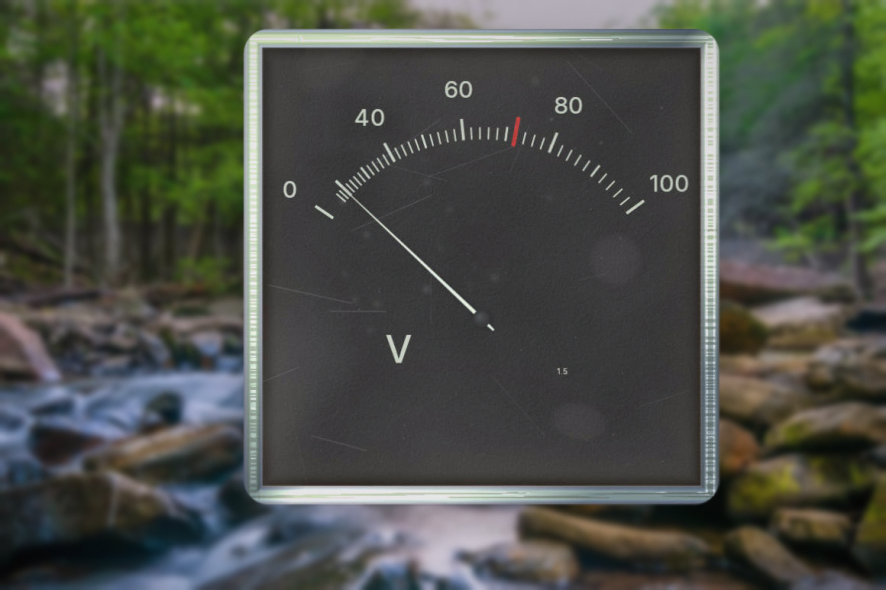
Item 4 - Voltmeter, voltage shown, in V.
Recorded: 20 V
